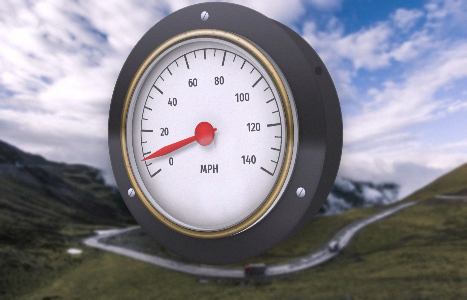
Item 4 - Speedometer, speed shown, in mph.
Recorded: 7.5 mph
